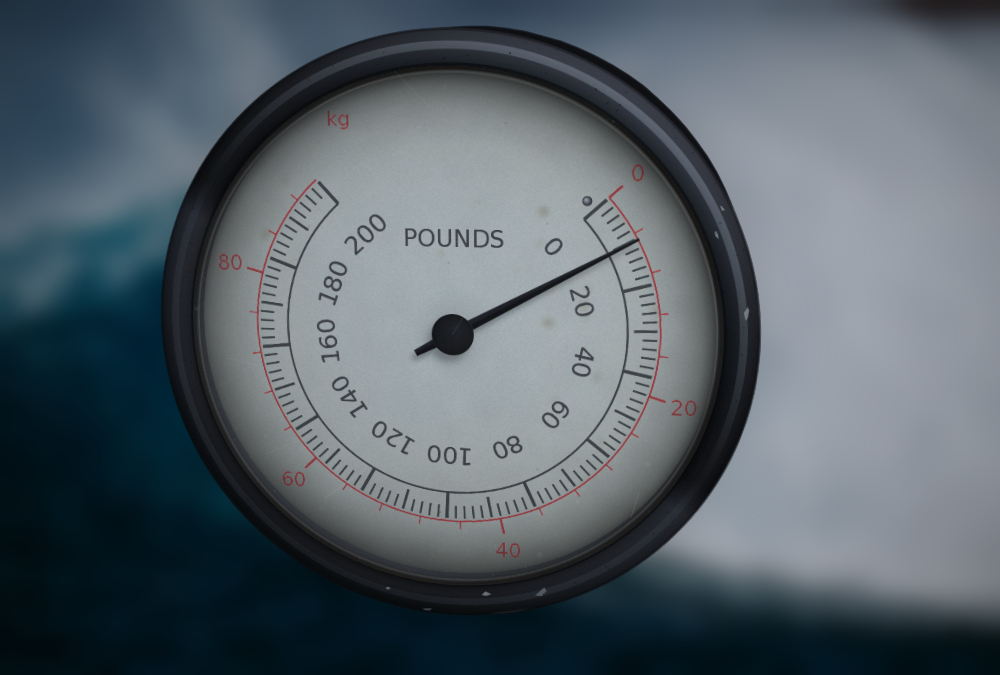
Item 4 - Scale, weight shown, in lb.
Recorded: 10 lb
